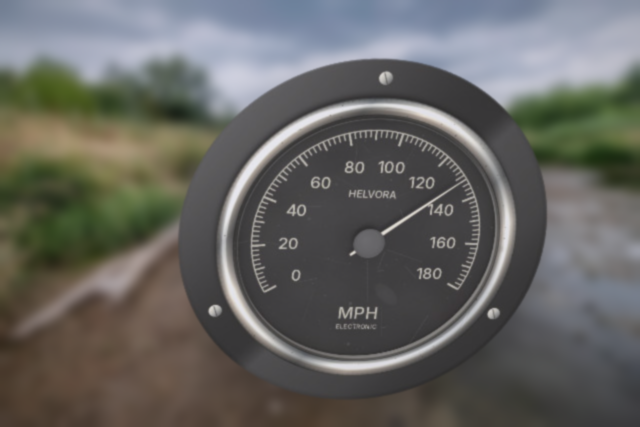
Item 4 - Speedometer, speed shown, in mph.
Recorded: 130 mph
